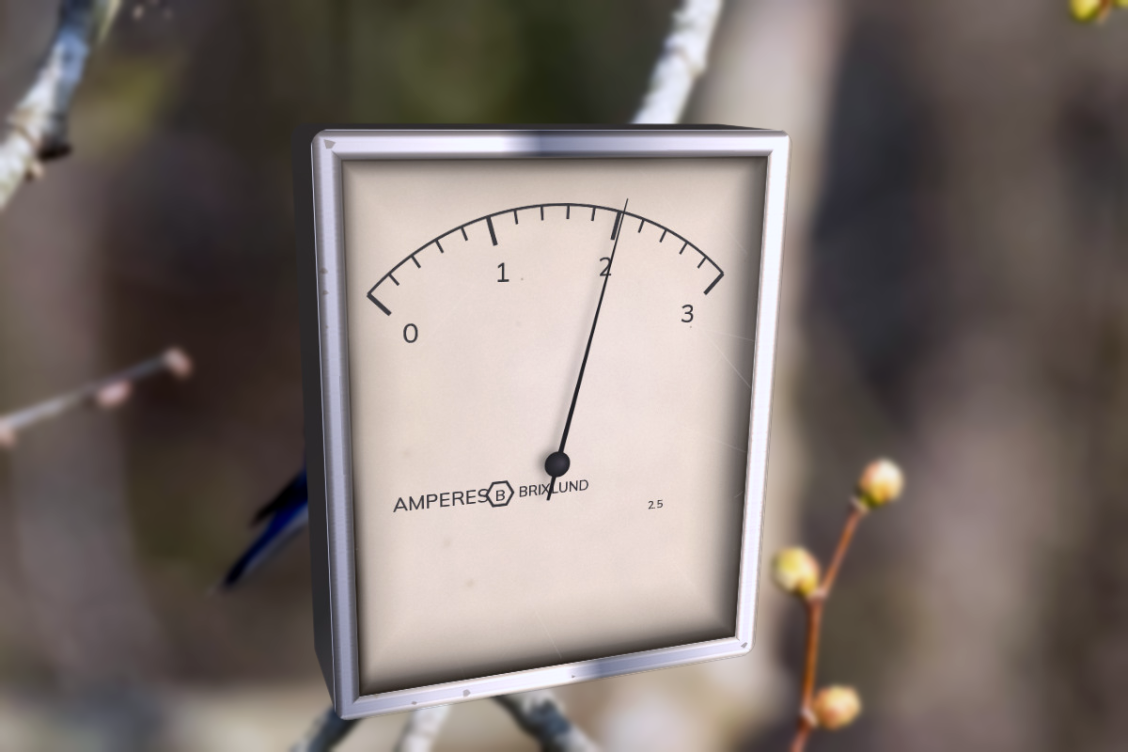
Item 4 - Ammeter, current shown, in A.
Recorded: 2 A
